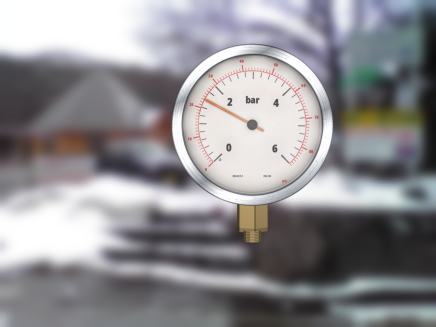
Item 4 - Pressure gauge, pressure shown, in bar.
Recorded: 1.6 bar
